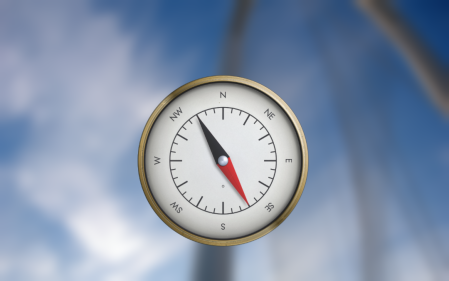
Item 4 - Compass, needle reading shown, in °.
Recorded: 150 °
